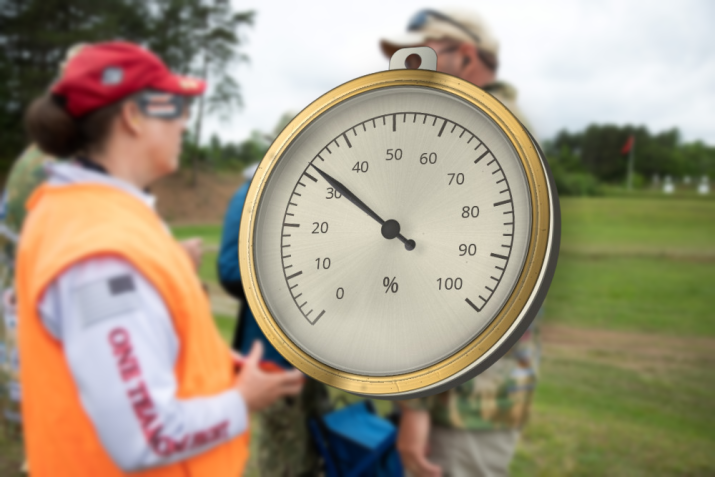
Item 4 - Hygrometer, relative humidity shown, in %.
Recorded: 32 %
